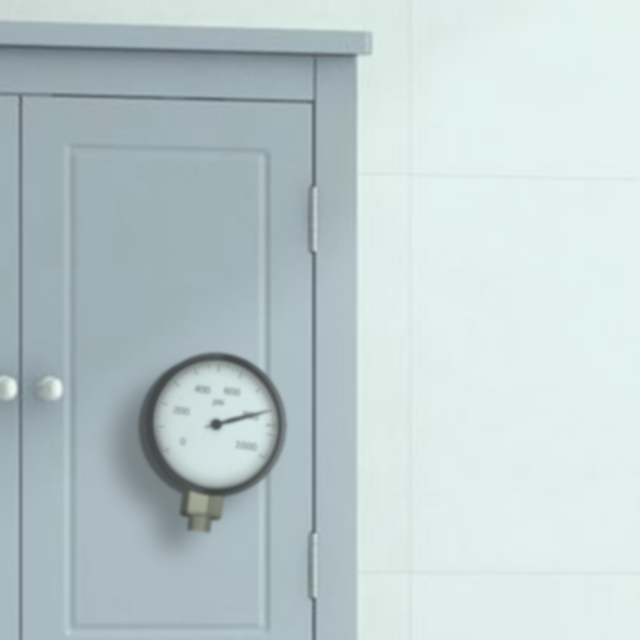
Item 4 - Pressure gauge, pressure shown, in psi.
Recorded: 800 psi
